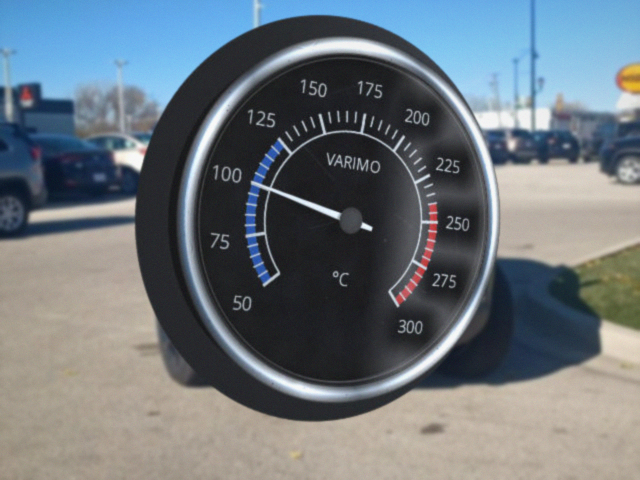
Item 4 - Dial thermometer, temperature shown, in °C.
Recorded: 100 °C
